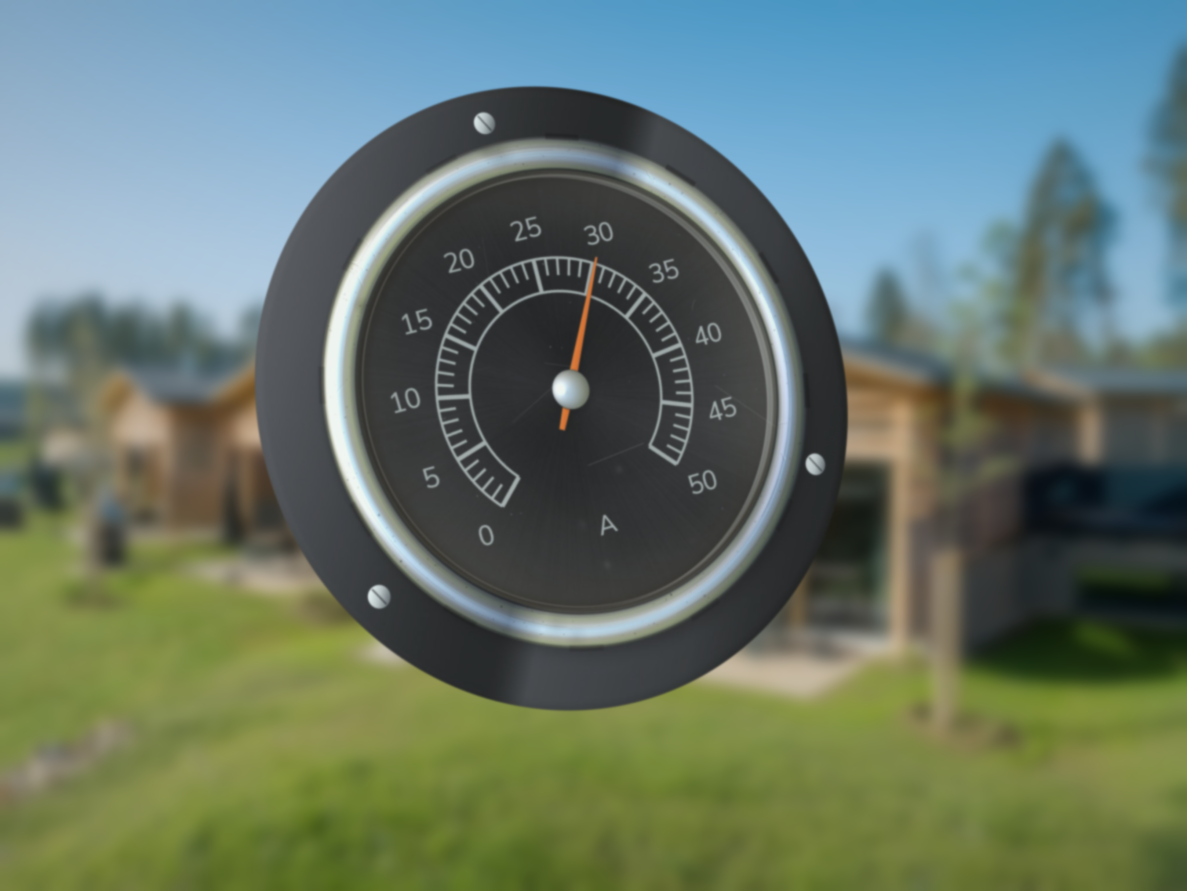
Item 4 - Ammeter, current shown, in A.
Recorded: 30 A
